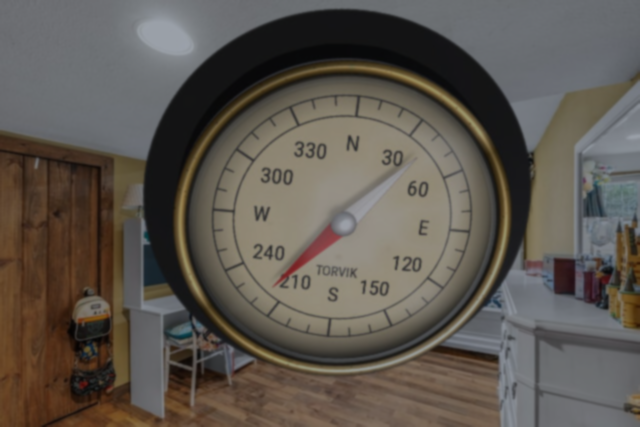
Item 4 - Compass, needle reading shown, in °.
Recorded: 220 °
